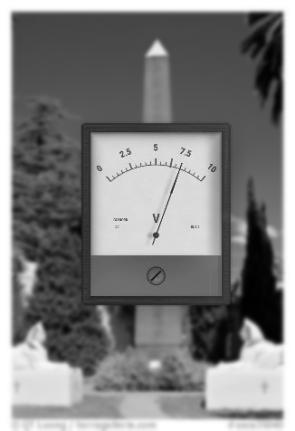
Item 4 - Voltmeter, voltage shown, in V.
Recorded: 7.5 V
